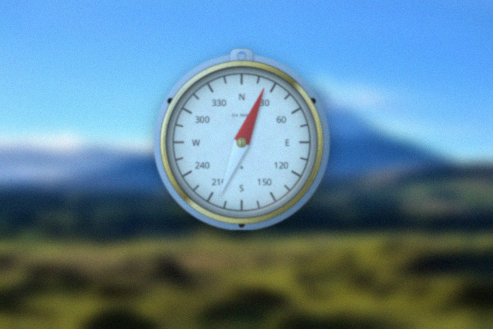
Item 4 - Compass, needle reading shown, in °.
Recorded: 22.5 °
